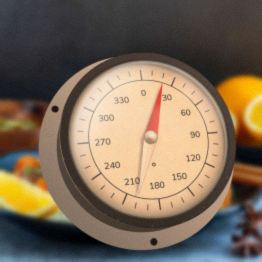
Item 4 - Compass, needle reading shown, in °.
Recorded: 20 °
